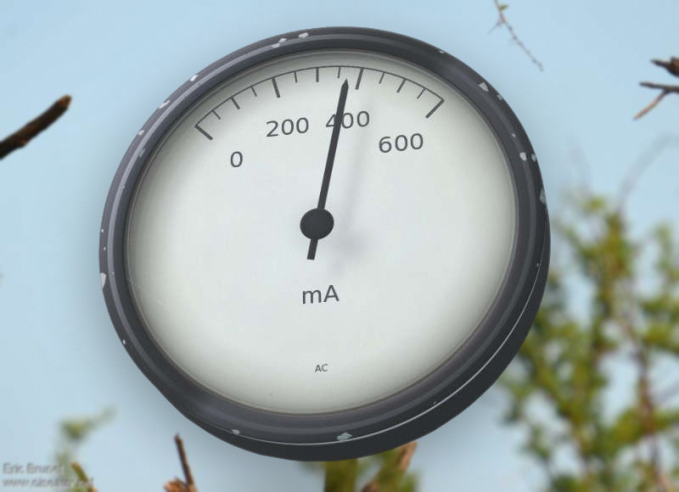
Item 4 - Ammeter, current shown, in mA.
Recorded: 375 mA
